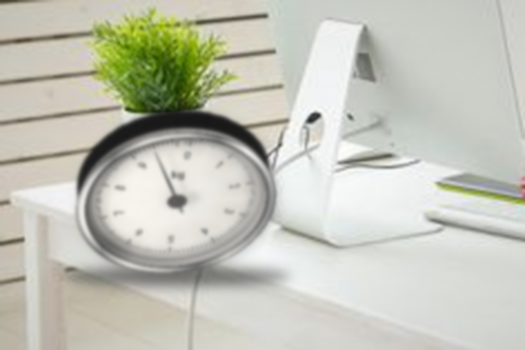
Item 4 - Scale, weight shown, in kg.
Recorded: 9.5 kg
